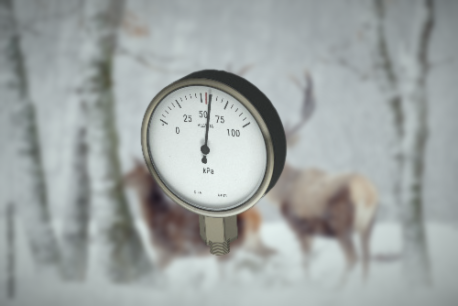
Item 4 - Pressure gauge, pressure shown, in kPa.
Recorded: 60 kPa
